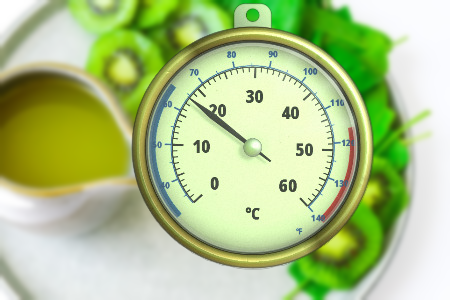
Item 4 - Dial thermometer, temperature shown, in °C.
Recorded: 18 °C
